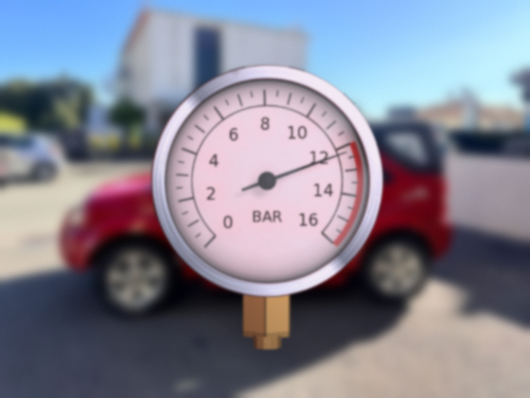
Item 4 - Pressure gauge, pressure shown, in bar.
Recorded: 12.25 bar
